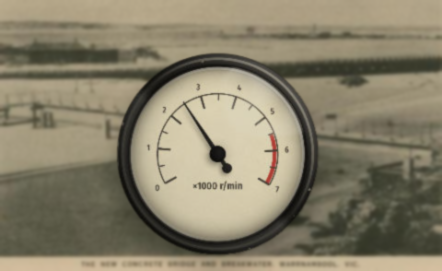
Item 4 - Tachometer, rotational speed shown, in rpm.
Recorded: 2500 rpm
